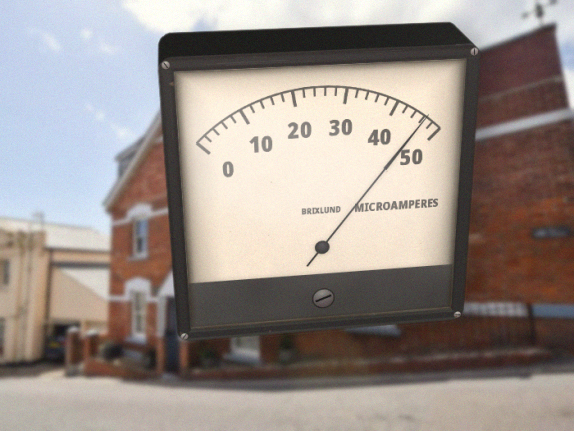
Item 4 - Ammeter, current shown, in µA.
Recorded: 46 µA
